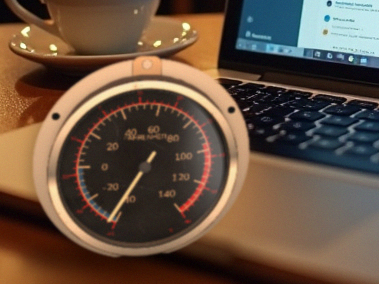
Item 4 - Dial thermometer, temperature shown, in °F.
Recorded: -36 °F
